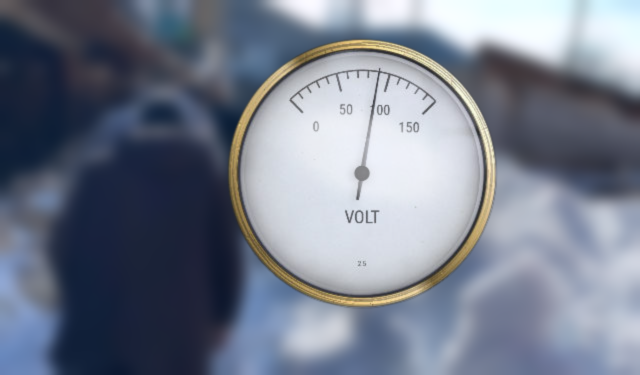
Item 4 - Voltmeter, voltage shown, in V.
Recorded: 90 V
